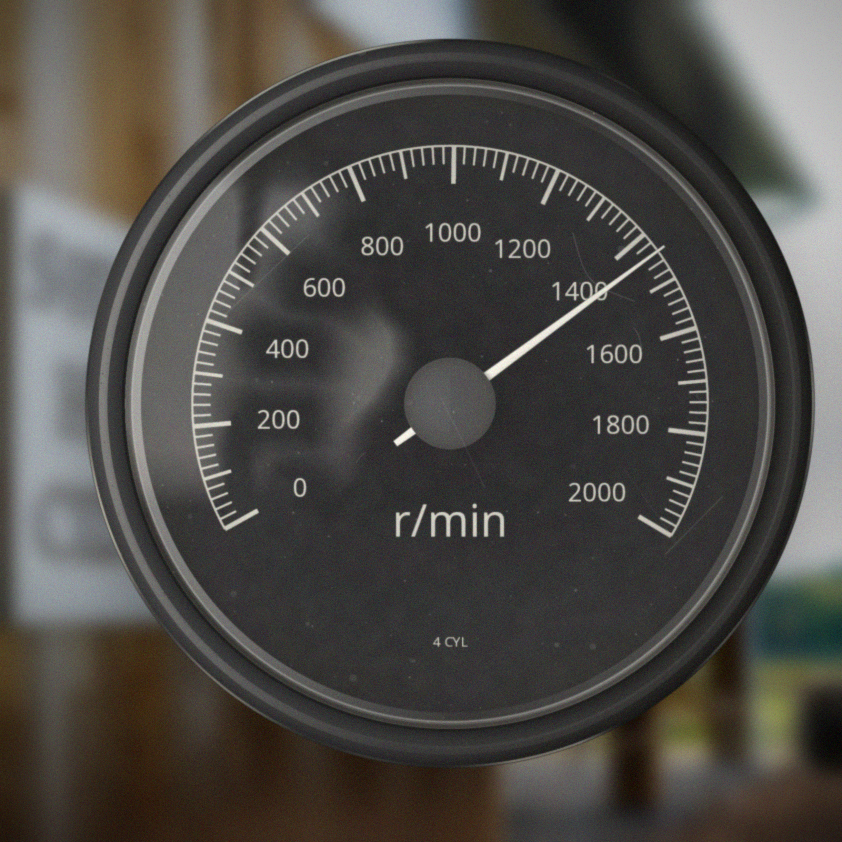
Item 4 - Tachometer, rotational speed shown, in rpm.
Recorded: 1440 rpm
